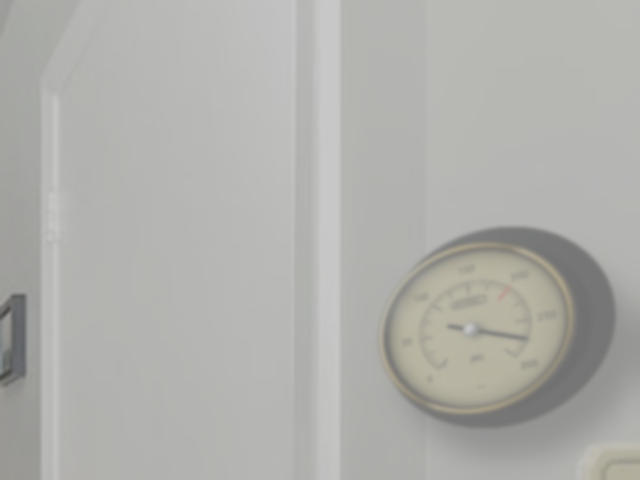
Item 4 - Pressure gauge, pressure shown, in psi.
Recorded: 275 psi
